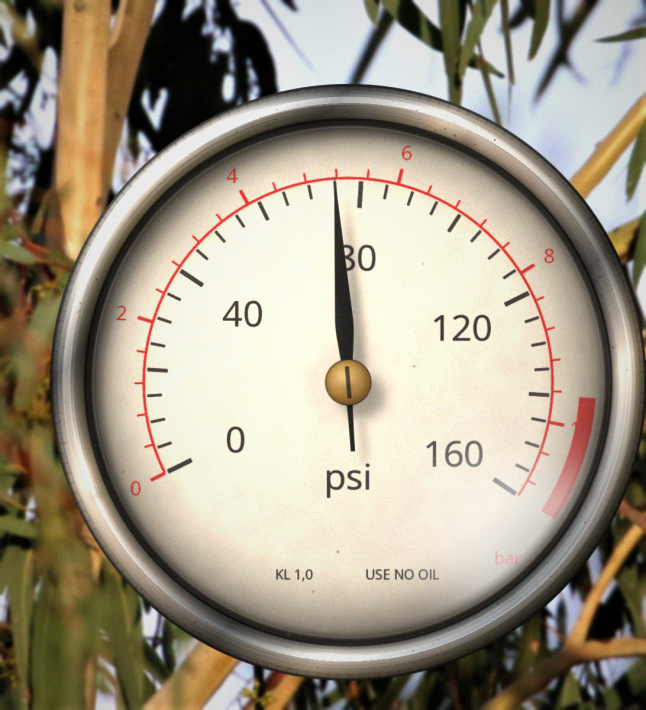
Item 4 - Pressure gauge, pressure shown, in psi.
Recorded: 75 psi
